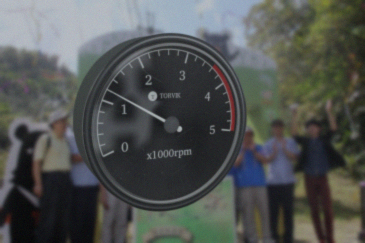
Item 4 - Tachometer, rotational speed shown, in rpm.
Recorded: 1200 rpm
